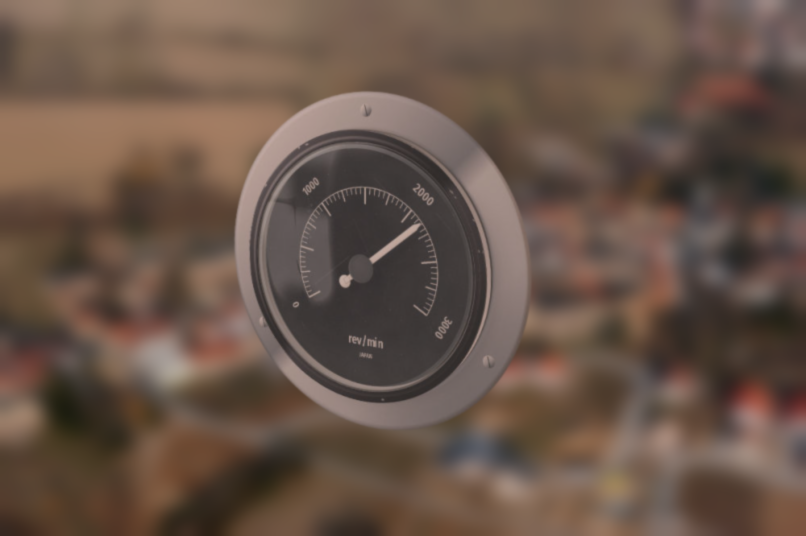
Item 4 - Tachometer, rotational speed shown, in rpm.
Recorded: 2150 rpm
